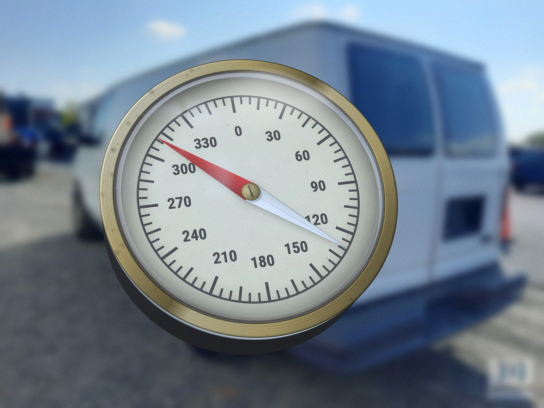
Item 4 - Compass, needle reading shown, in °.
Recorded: 310 °
